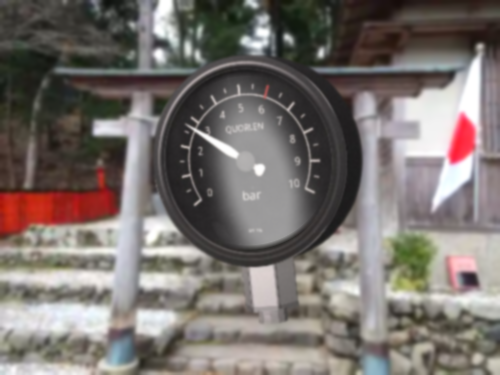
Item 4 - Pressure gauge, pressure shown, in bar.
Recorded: 2.75 bar
